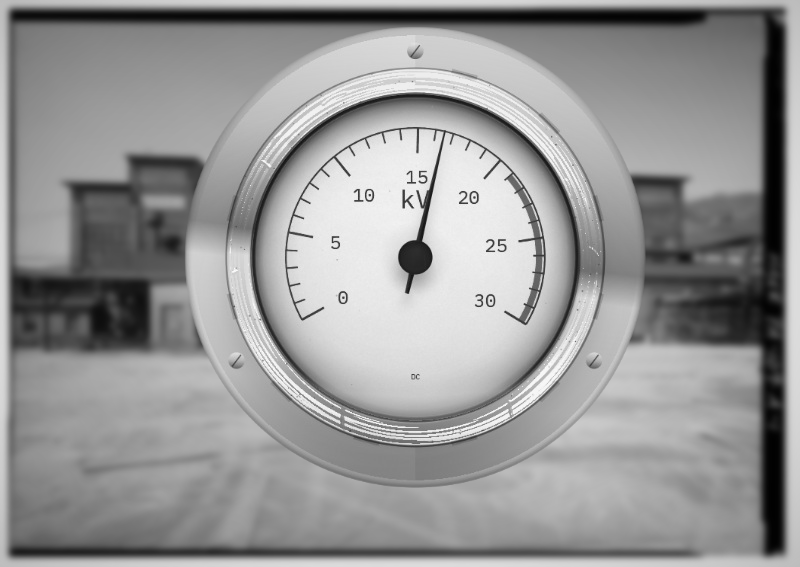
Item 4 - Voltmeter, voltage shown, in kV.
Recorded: 16.5 kV
